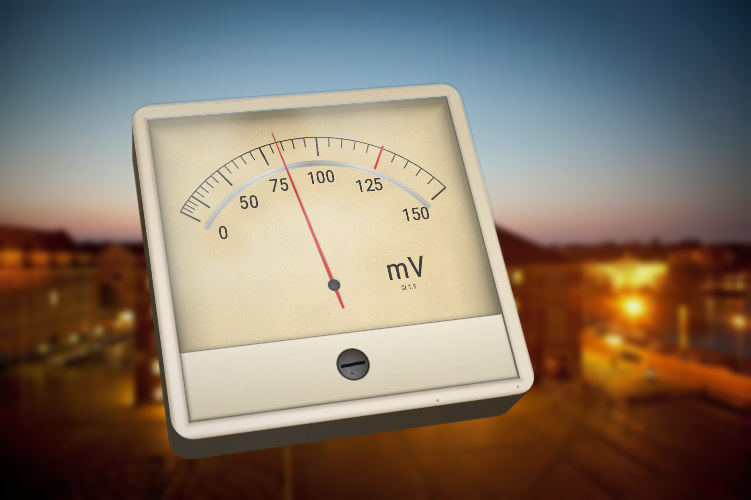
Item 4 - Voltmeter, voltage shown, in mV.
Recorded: 82.5 mV
